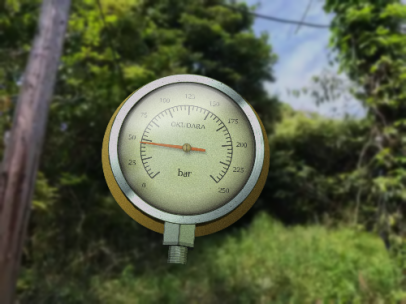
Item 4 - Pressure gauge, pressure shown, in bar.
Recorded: 45 bar
